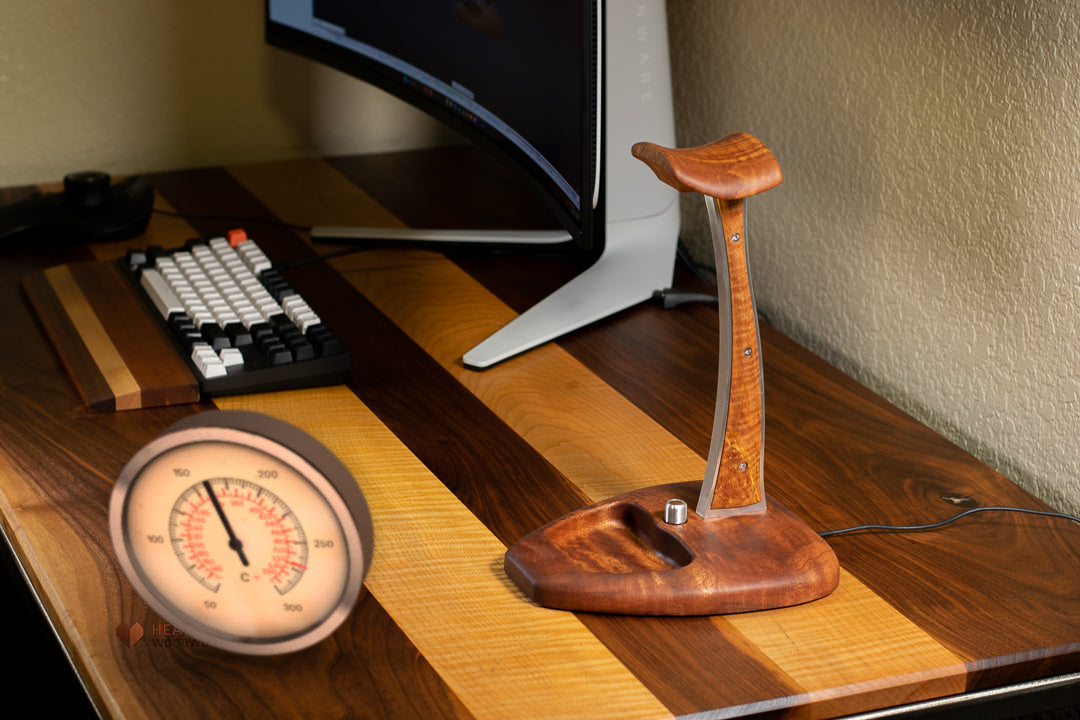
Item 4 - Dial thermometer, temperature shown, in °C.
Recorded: 162.5 °C
